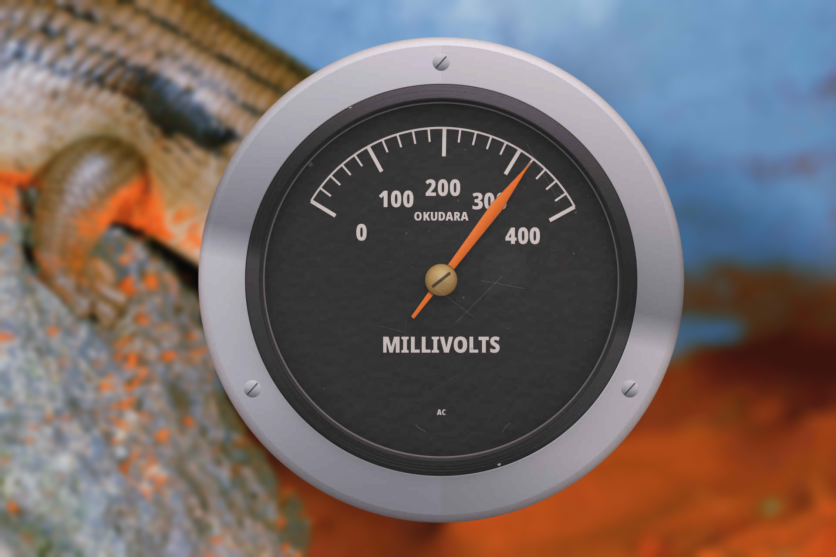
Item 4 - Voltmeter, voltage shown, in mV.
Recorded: 320 mV
